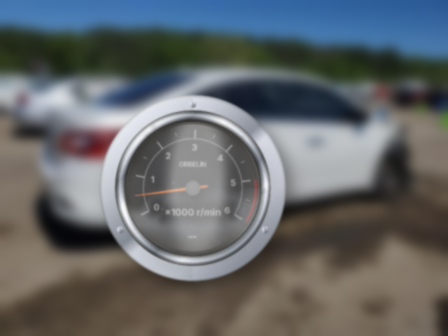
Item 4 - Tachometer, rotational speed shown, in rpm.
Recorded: 500 rpm
